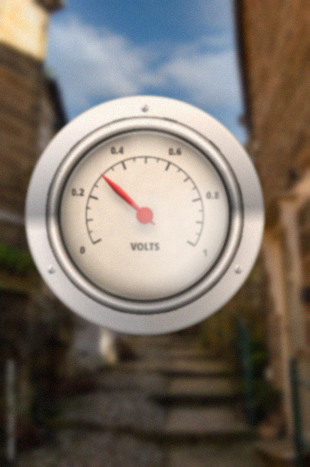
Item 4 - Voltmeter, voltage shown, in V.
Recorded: 0.3 V
